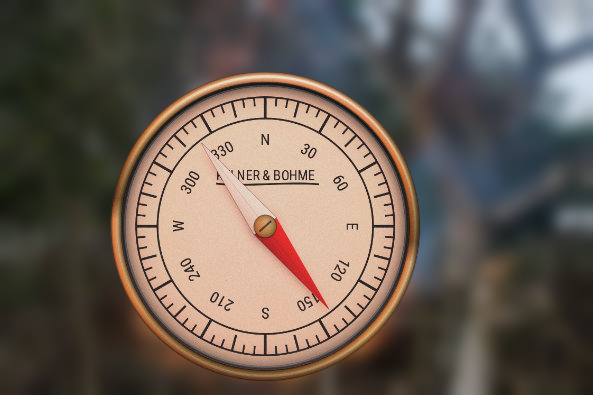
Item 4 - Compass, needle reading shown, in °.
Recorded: 142.5 °
